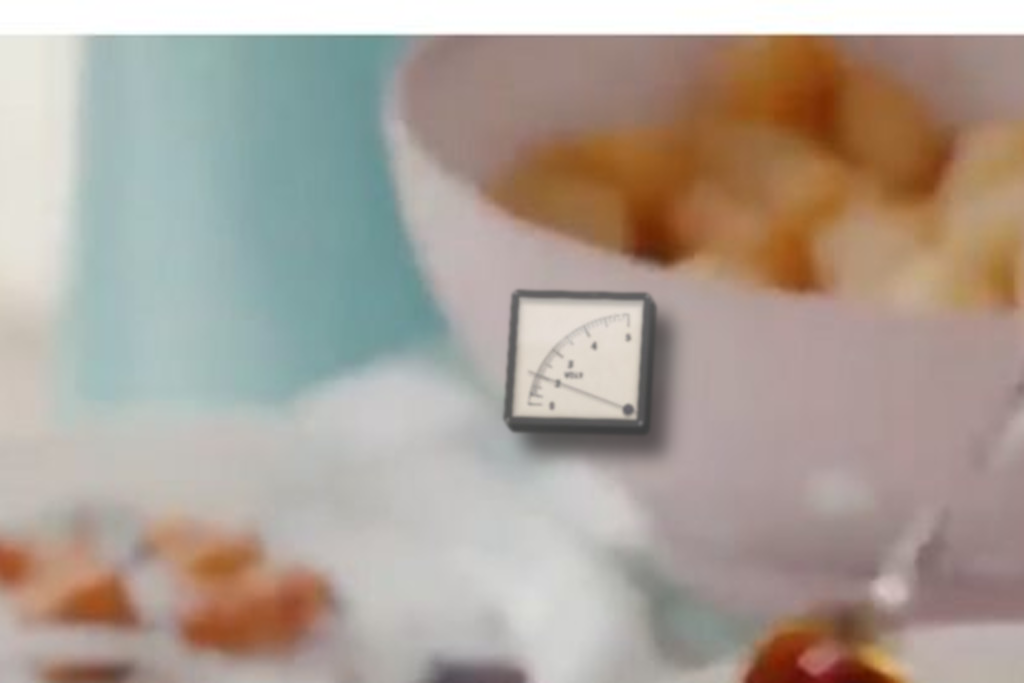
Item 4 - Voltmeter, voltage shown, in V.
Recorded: 2 V
